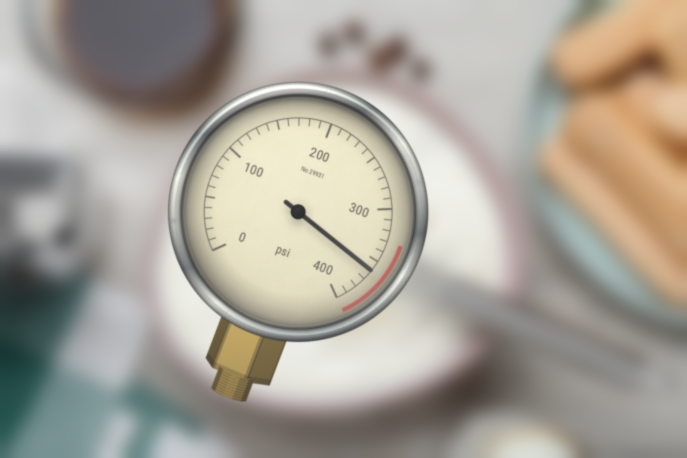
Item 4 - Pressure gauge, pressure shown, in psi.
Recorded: 360 psi
